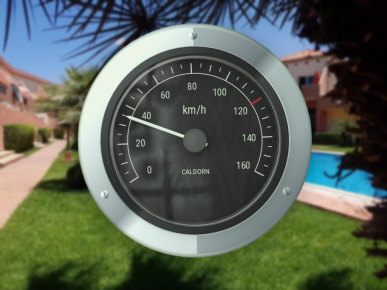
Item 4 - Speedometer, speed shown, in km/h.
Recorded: 35 km/h
